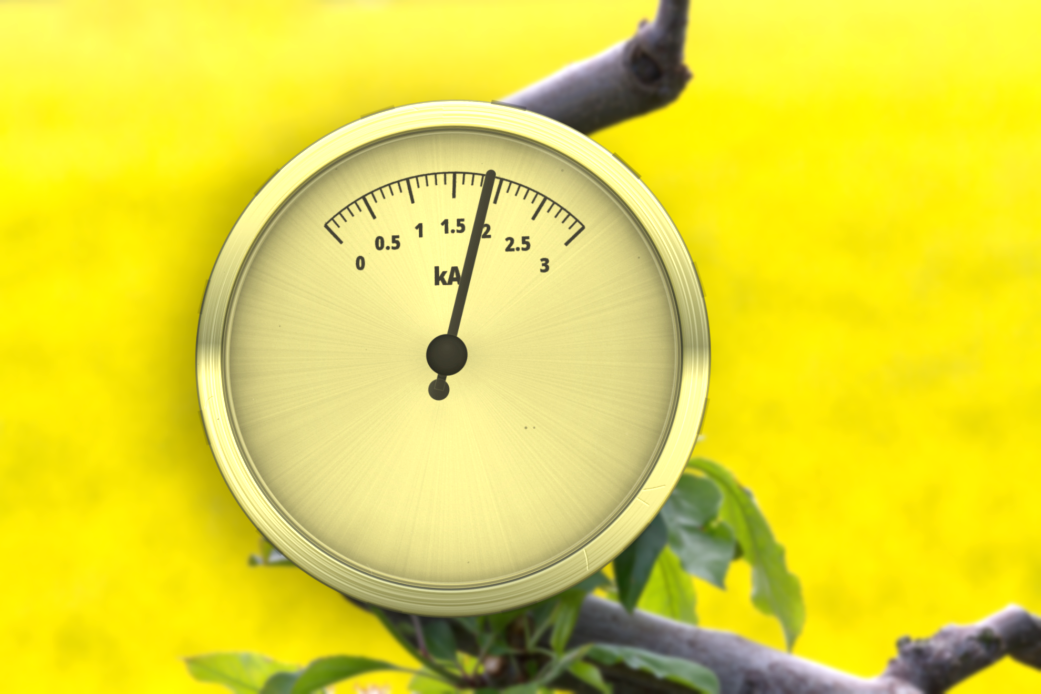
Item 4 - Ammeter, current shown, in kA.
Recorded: 1.9 kA
